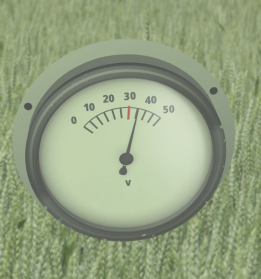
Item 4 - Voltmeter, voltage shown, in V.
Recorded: 35 V
